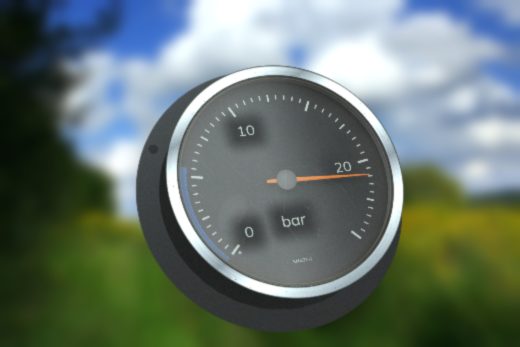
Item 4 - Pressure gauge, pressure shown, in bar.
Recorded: 21 bar
